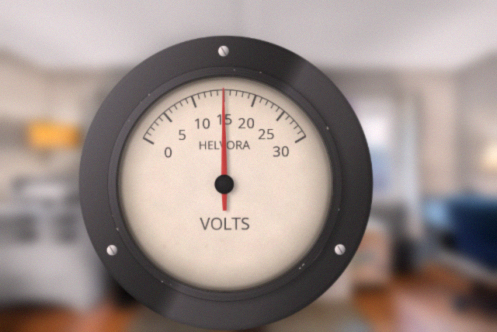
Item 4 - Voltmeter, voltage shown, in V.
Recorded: 15 V
